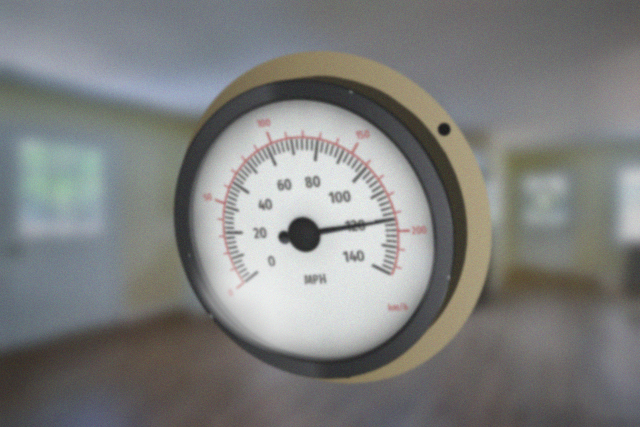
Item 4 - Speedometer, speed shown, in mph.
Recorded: 120 mph
